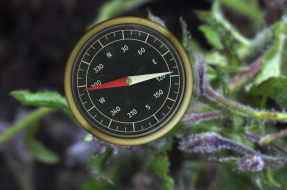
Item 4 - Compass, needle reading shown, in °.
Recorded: 295 °
